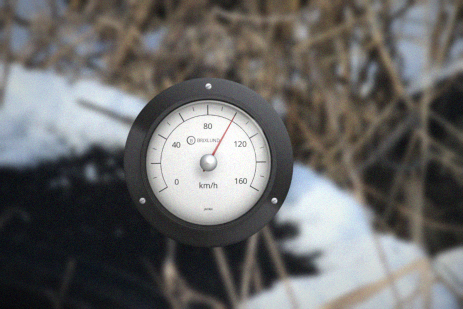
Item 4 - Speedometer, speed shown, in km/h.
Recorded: 100 km/h
